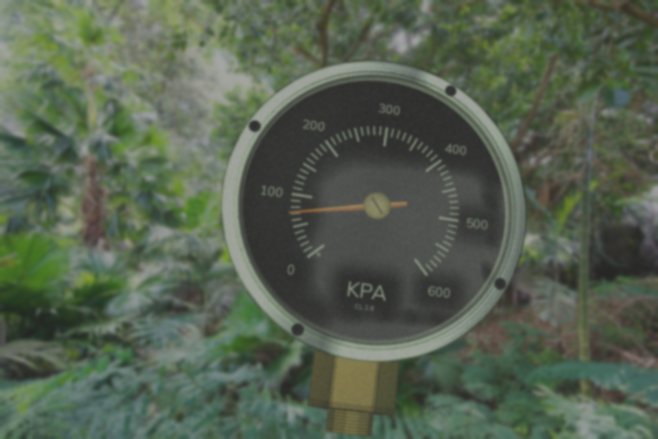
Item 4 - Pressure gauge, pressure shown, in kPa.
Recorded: 70 kPa
